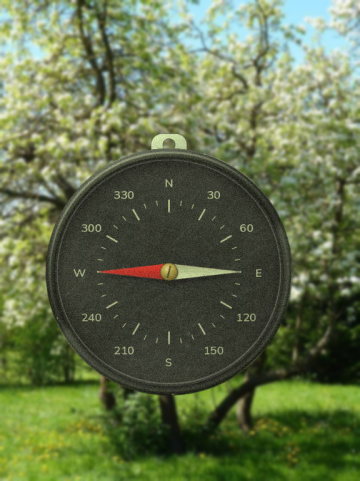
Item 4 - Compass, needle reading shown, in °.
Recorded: 270 °
